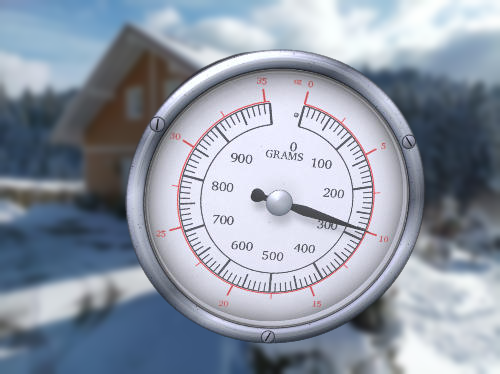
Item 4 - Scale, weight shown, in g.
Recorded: 280 g
